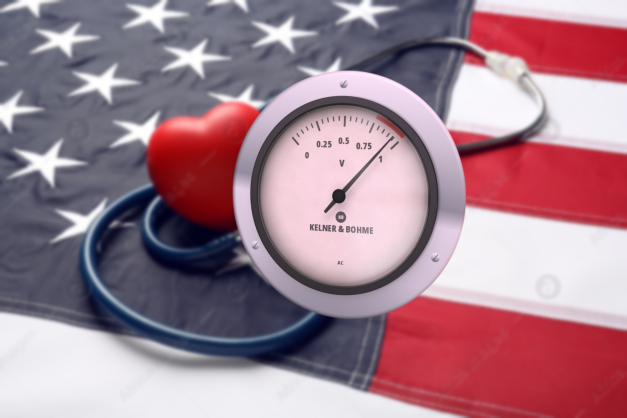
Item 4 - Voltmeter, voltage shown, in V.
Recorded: 0.95 V
